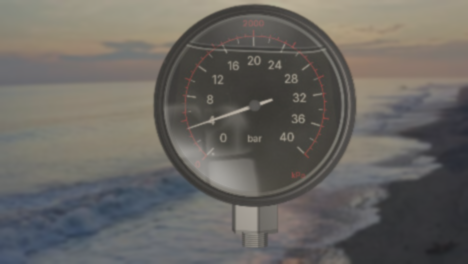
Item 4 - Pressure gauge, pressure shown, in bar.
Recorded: 4 bar
